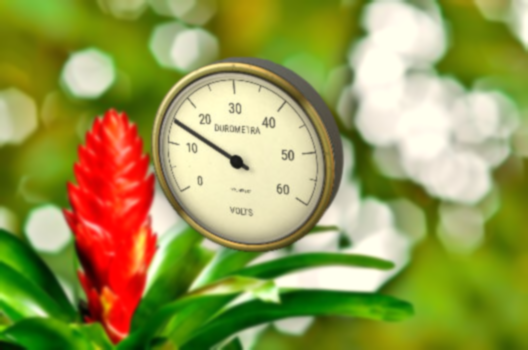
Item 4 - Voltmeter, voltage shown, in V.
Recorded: 15 V
